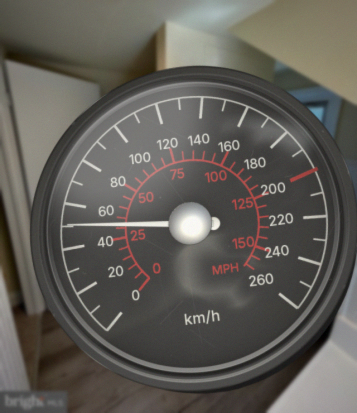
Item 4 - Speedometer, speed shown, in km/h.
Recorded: 50 km/h
